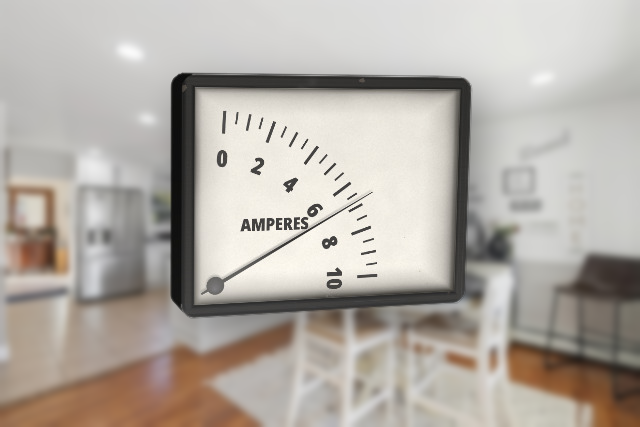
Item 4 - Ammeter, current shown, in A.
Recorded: 6.75 A
